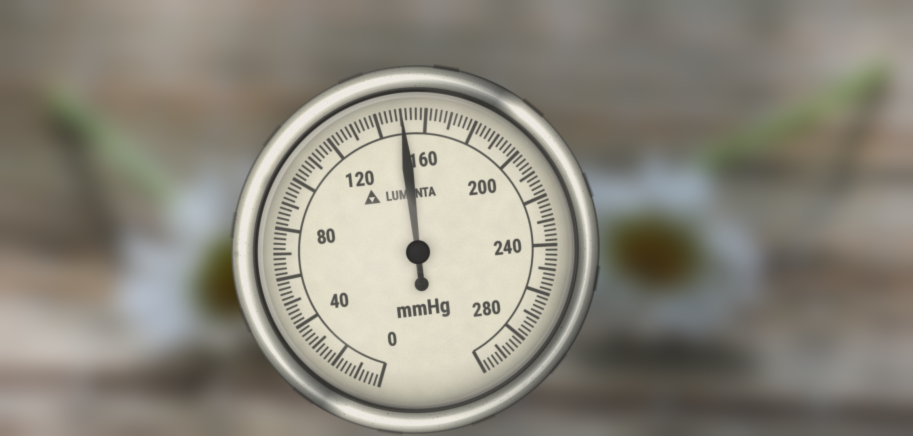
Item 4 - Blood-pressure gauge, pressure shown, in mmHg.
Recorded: 150 mmHg
